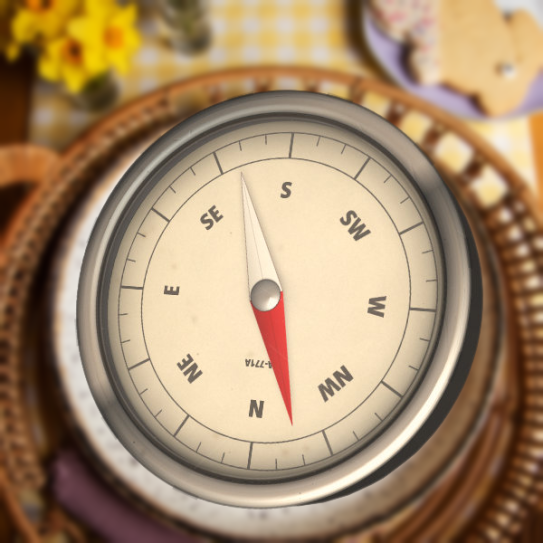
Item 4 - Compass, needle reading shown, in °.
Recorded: 340 °
